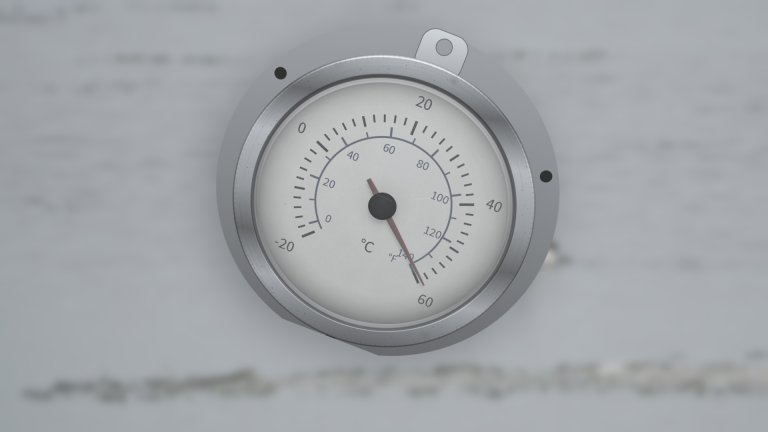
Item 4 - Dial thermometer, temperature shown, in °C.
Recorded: 59 °C
